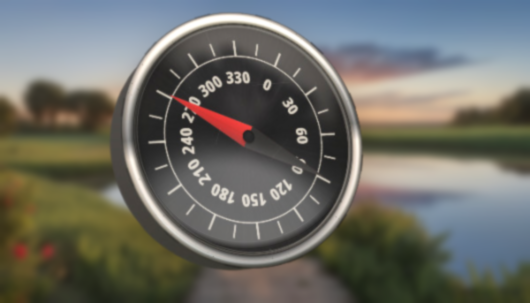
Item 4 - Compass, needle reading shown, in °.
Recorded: 270 °
